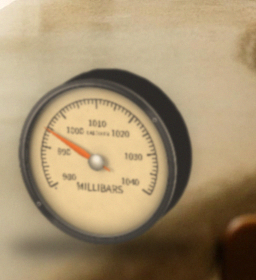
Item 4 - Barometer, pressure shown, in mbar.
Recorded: 995 mbar
